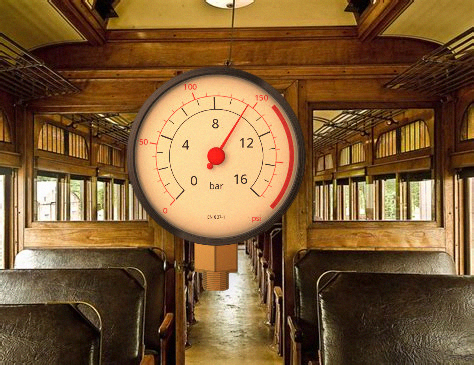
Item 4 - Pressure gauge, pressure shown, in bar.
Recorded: 10 bar
